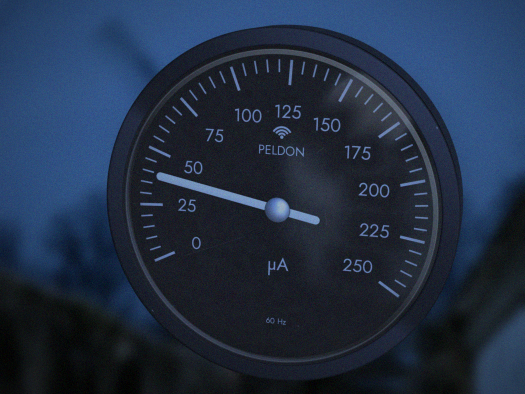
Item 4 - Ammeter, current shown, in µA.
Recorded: 40 µA
